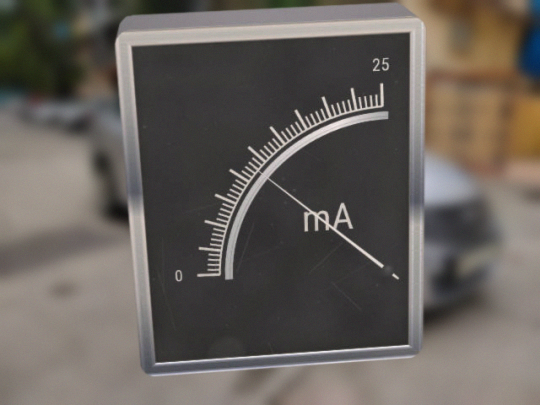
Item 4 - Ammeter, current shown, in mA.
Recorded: 11.5 mA
